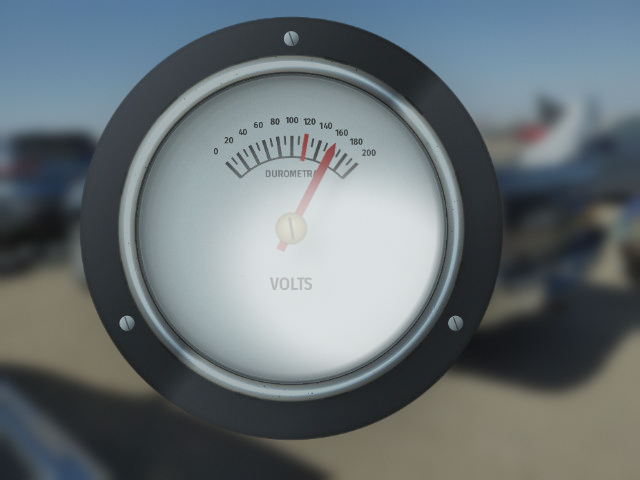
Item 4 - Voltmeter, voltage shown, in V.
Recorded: 160 V
